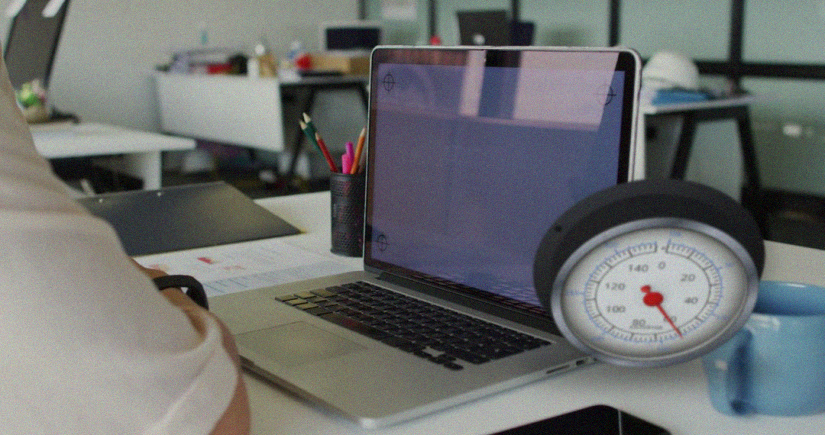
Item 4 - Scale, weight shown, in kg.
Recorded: 60 kg
